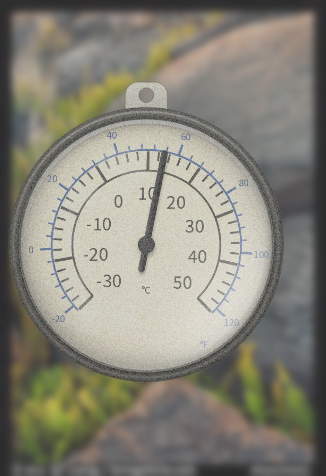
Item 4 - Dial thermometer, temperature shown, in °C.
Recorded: 13 °C
